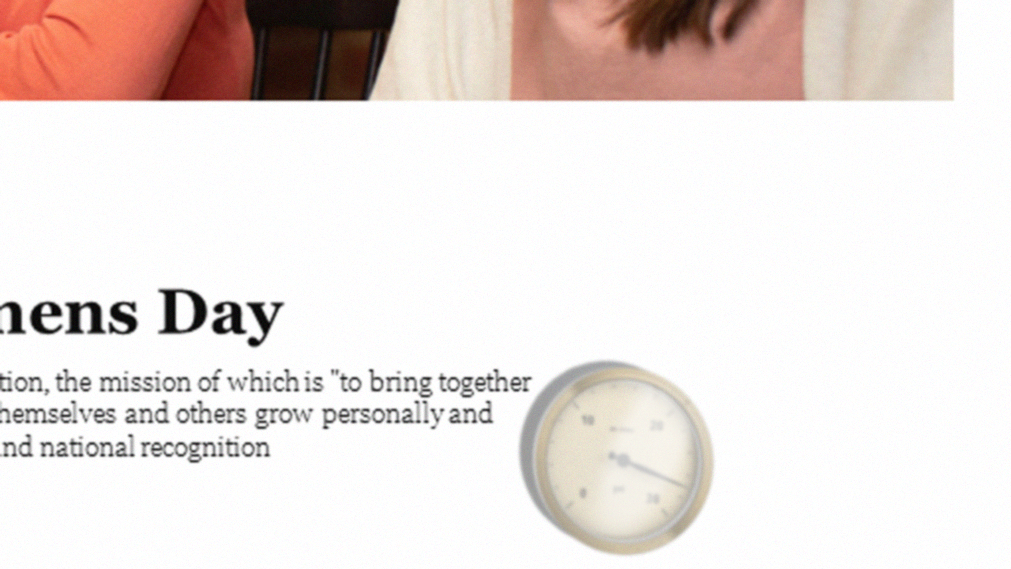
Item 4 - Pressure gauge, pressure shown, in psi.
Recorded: 27 psi
